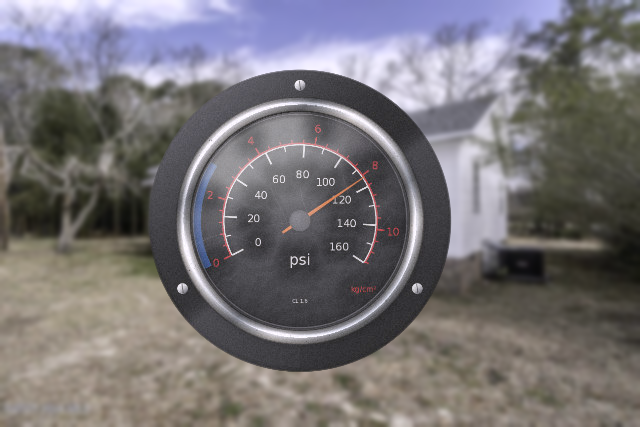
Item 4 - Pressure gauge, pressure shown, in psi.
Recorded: 115 psi
